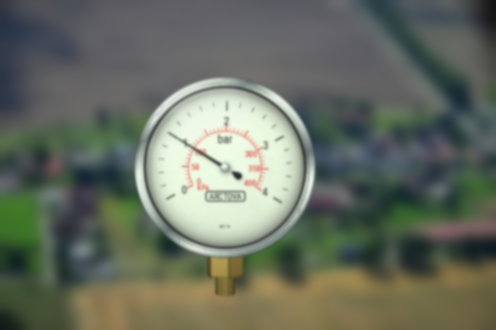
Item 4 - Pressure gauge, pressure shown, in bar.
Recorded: 1 bar
